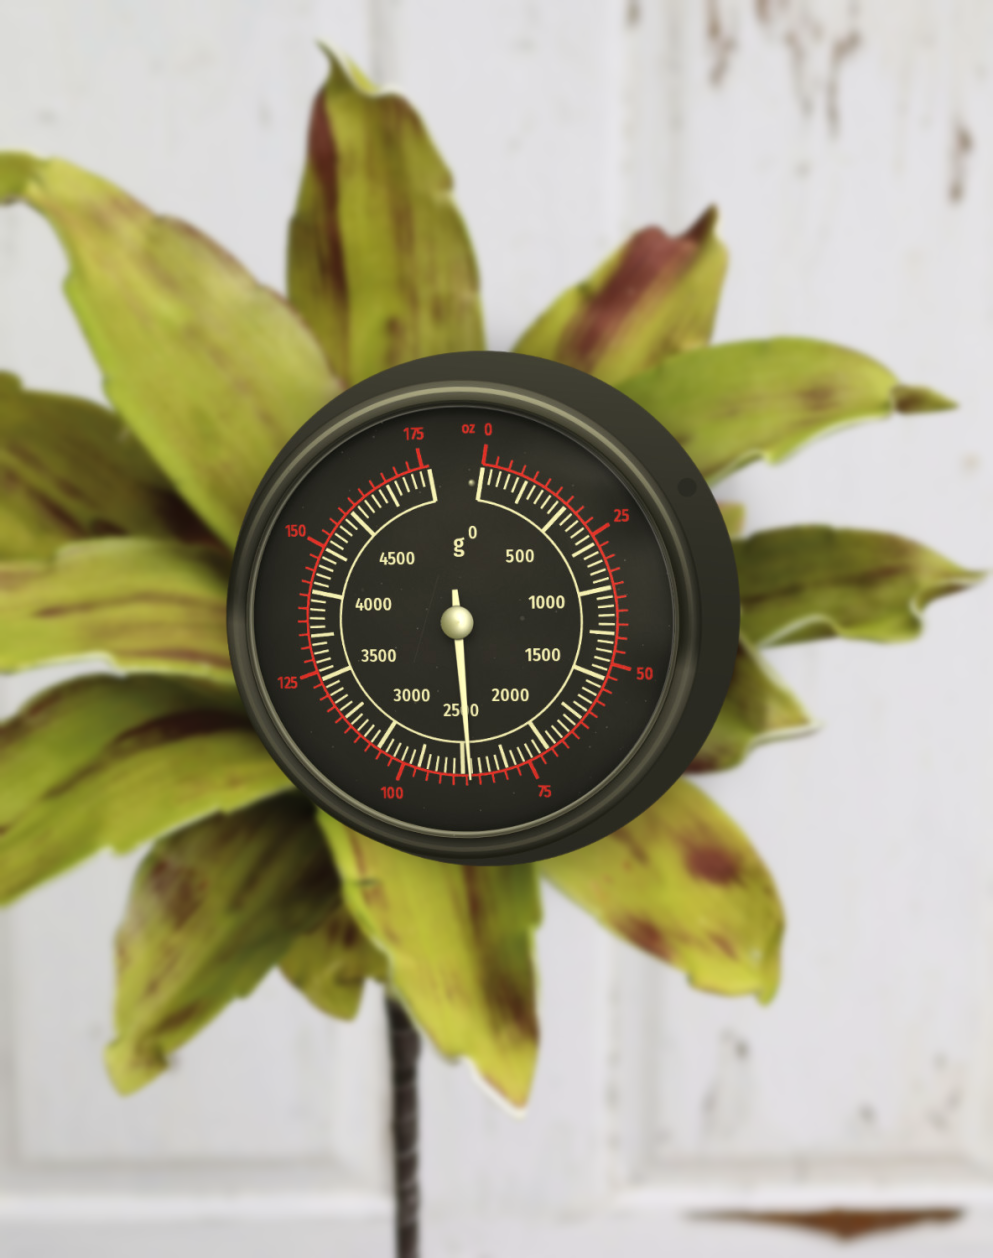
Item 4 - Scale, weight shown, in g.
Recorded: 2450 g
